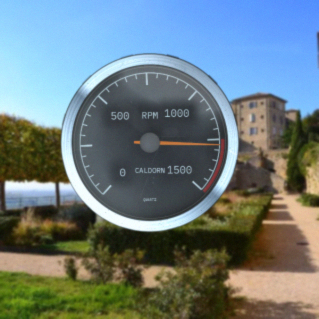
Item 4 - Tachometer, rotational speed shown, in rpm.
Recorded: 1275 rpm
